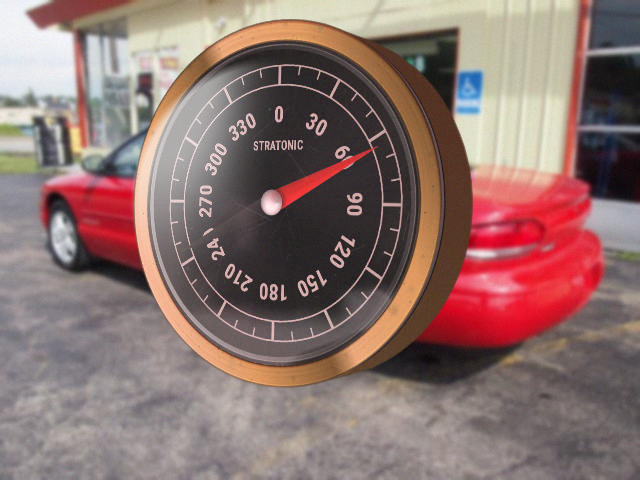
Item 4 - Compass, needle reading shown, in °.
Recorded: 65 °
